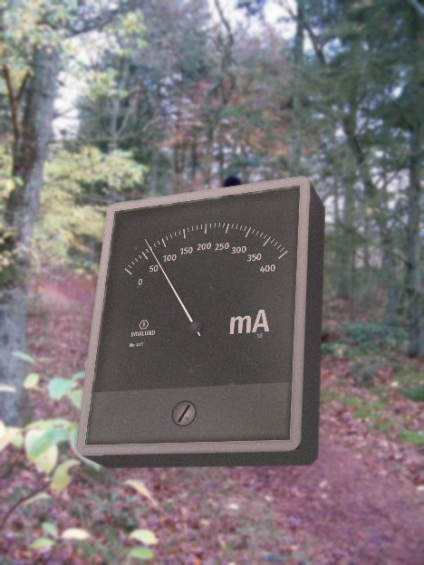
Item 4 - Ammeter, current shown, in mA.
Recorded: 70 mA
